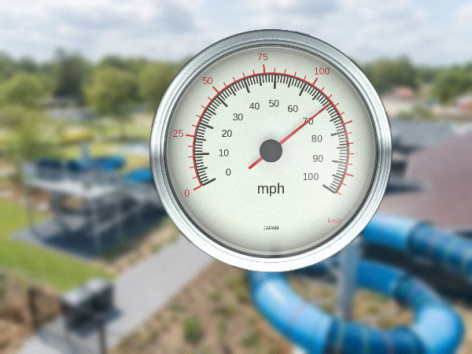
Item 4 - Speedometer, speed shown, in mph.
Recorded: 70 mph
